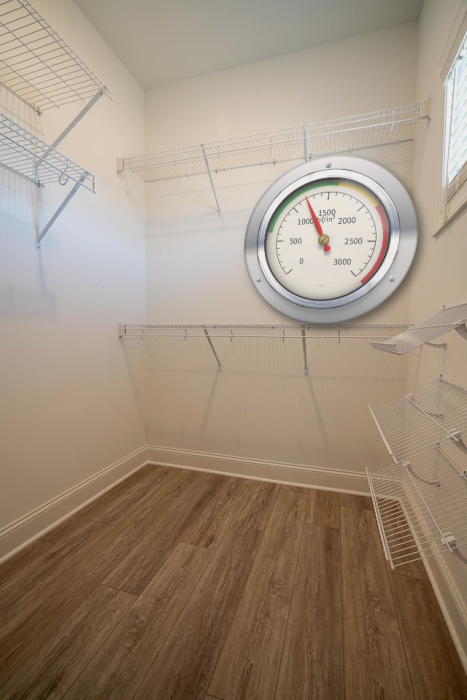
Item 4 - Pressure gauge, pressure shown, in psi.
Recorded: 1200 psi
